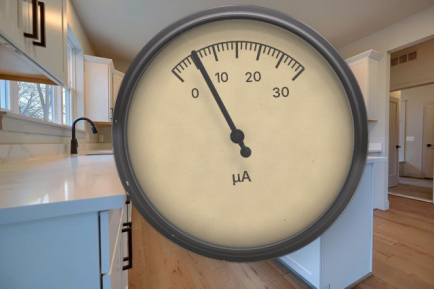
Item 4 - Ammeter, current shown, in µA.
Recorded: 6 µA
